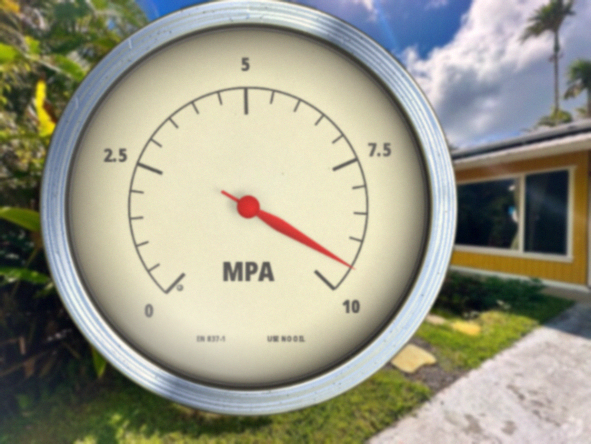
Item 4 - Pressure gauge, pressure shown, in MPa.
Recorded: 9.5 MPa
